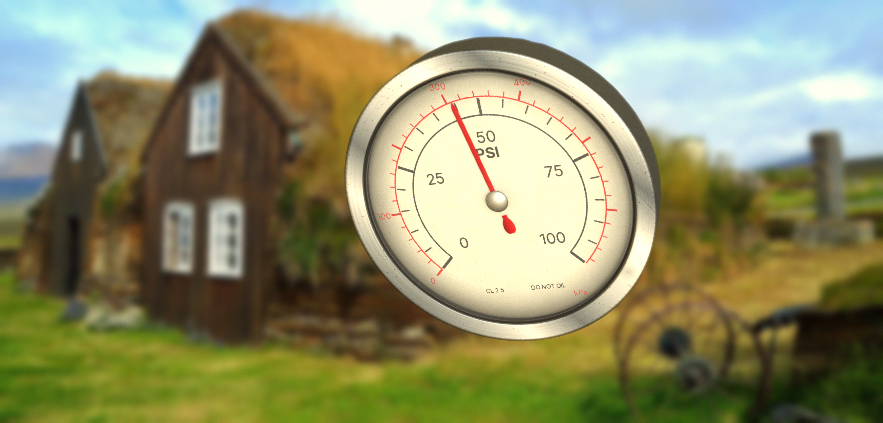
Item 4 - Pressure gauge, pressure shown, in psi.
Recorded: 45 psi
